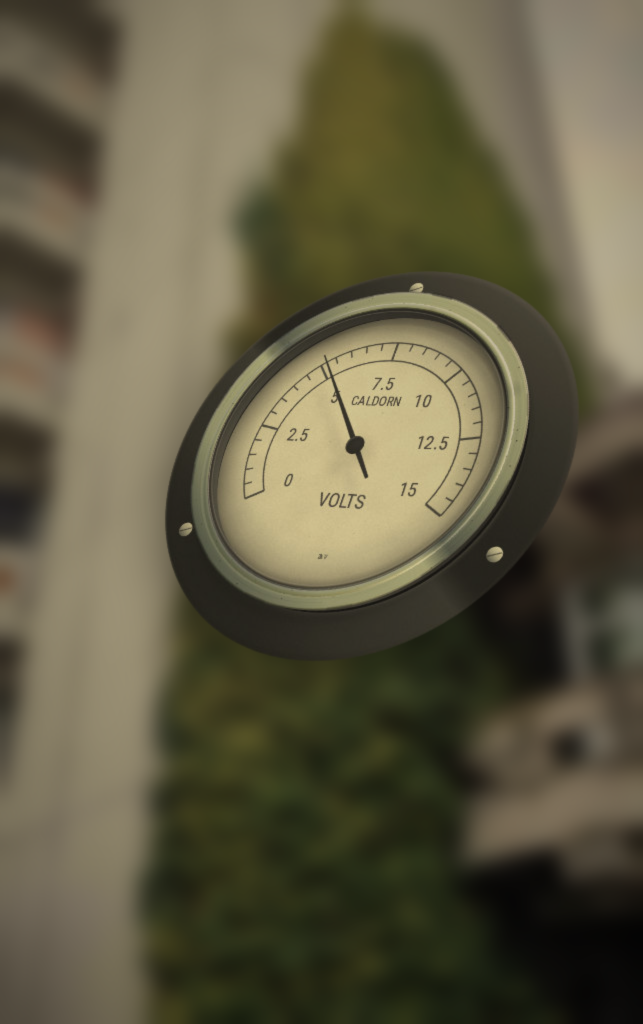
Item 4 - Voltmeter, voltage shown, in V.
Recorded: 5.25 V
